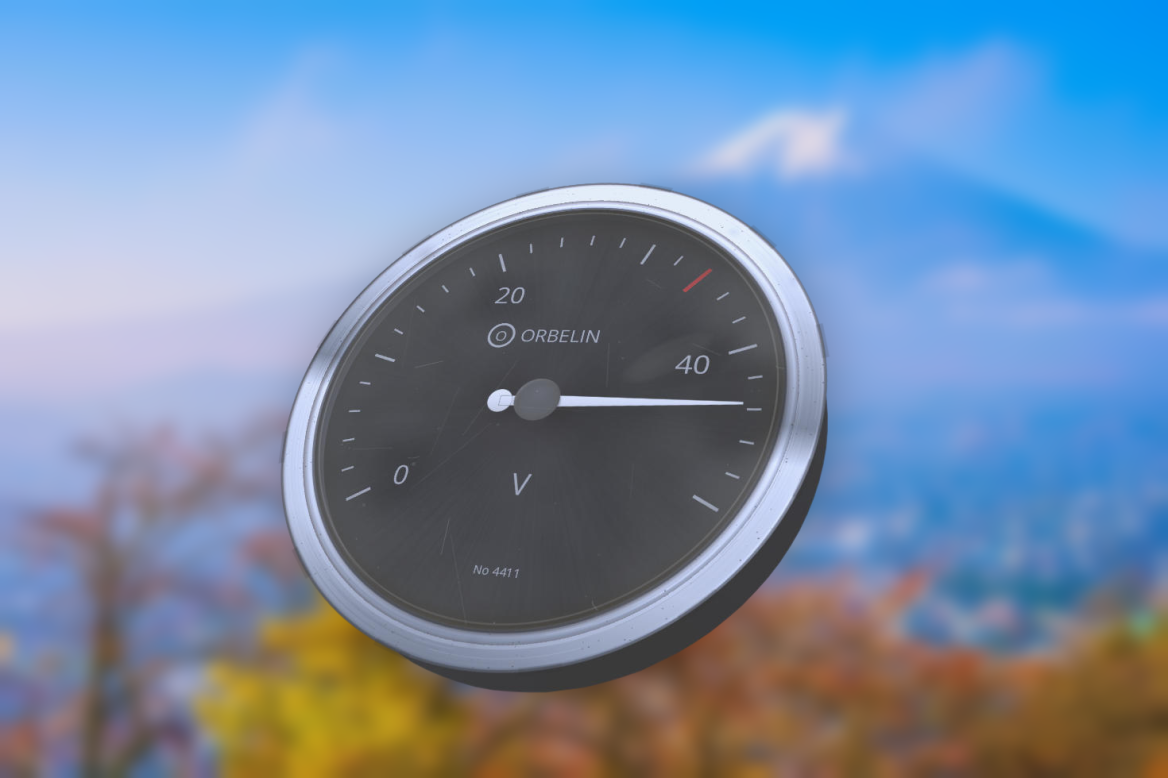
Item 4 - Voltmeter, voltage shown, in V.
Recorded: 44 V
